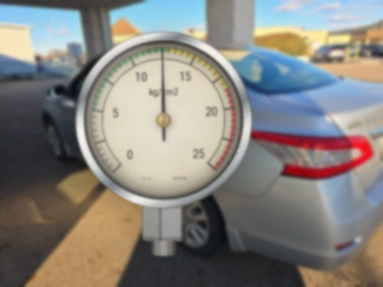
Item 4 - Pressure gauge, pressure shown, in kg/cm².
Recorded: 12.5 kg/cm²
